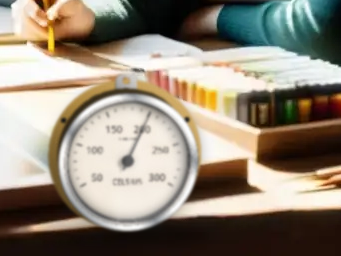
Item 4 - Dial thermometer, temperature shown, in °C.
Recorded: 200 °C
